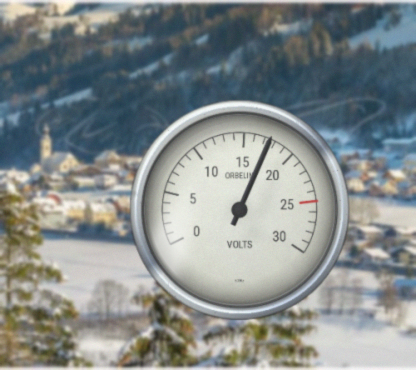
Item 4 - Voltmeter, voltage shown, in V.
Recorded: 17.5 V
